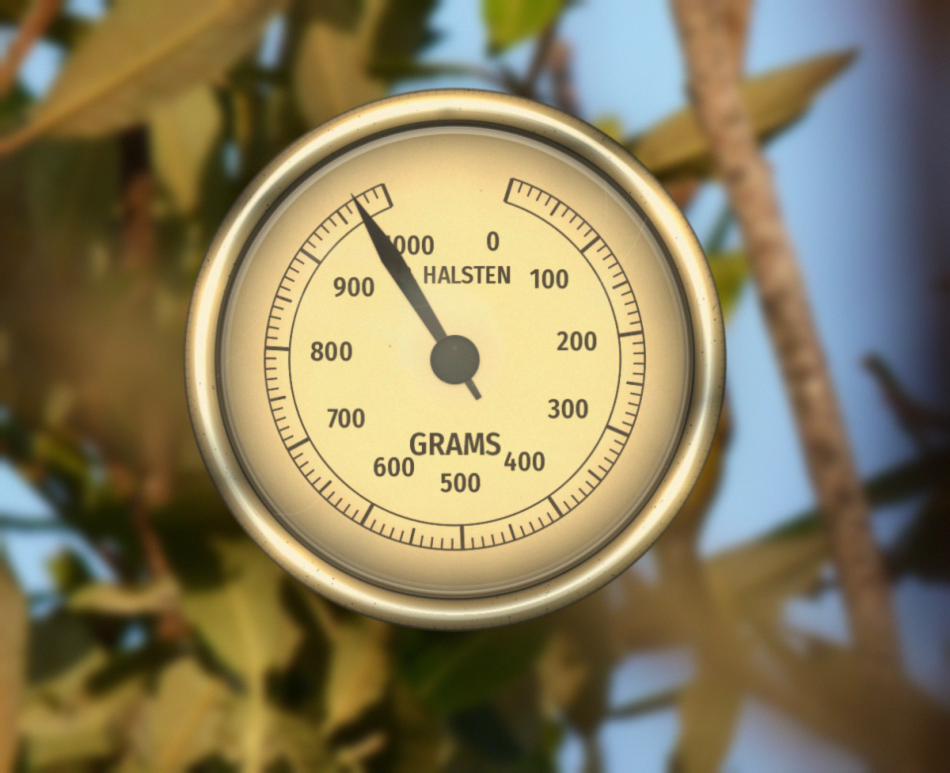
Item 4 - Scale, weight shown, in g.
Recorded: 970 g
